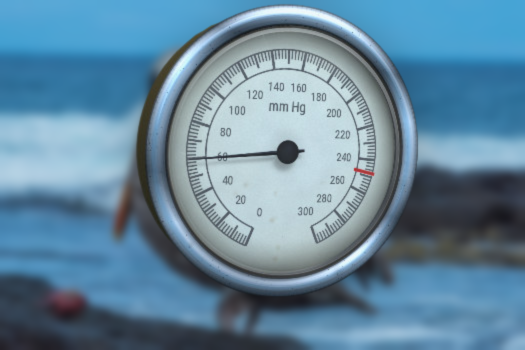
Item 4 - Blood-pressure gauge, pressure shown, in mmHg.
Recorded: 60 mmHg
